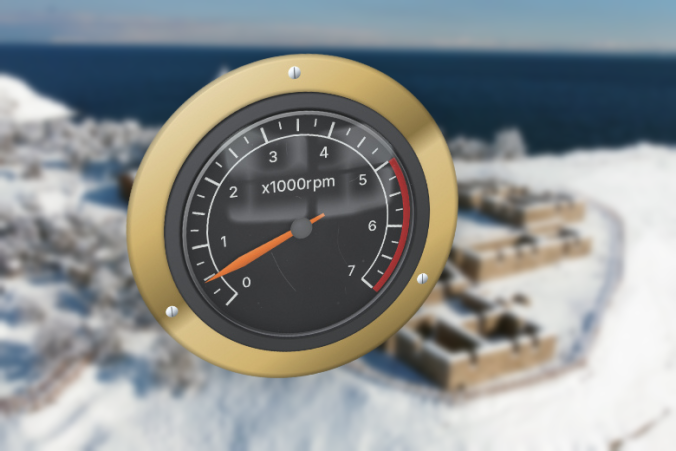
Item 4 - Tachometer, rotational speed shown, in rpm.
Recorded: 500 rpm
